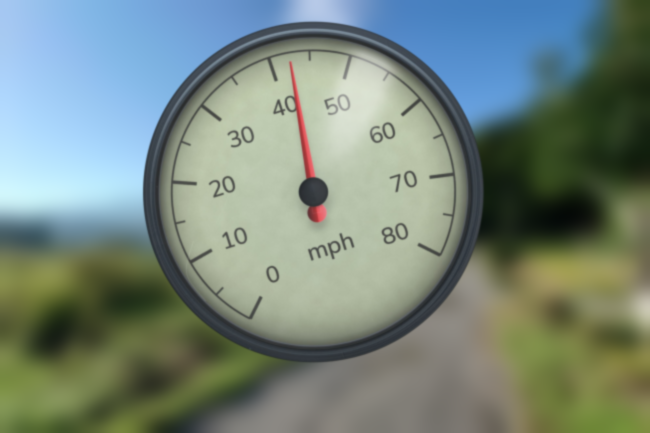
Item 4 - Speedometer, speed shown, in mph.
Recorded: 42.5 mph
